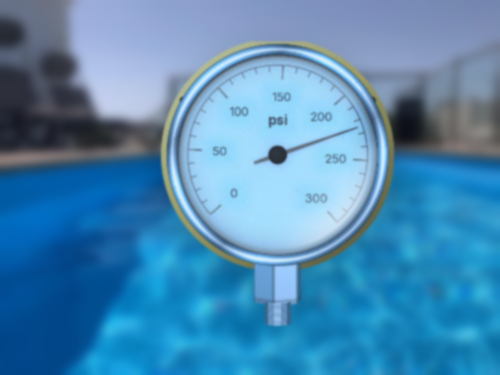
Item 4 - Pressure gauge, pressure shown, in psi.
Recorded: 225 psi
